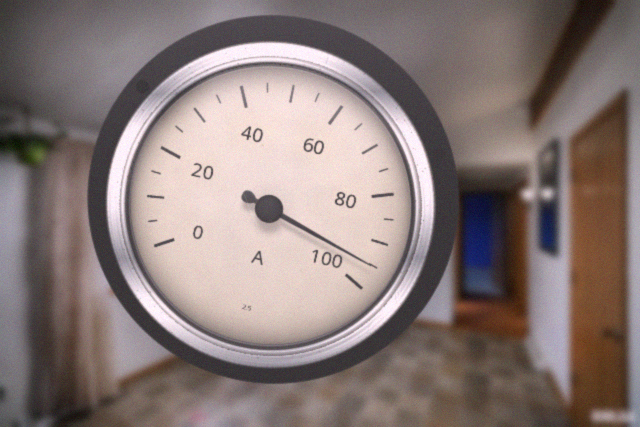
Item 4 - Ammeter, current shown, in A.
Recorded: 95 A
